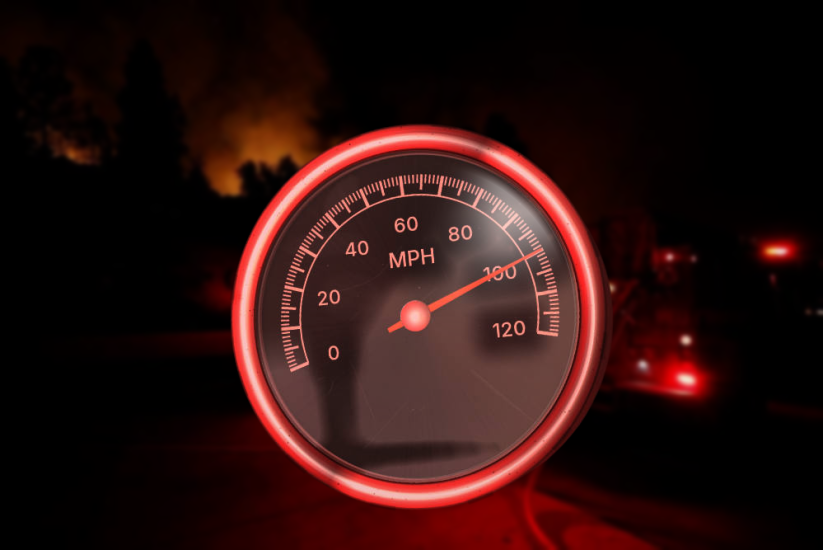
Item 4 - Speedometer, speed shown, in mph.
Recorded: 100 mph
